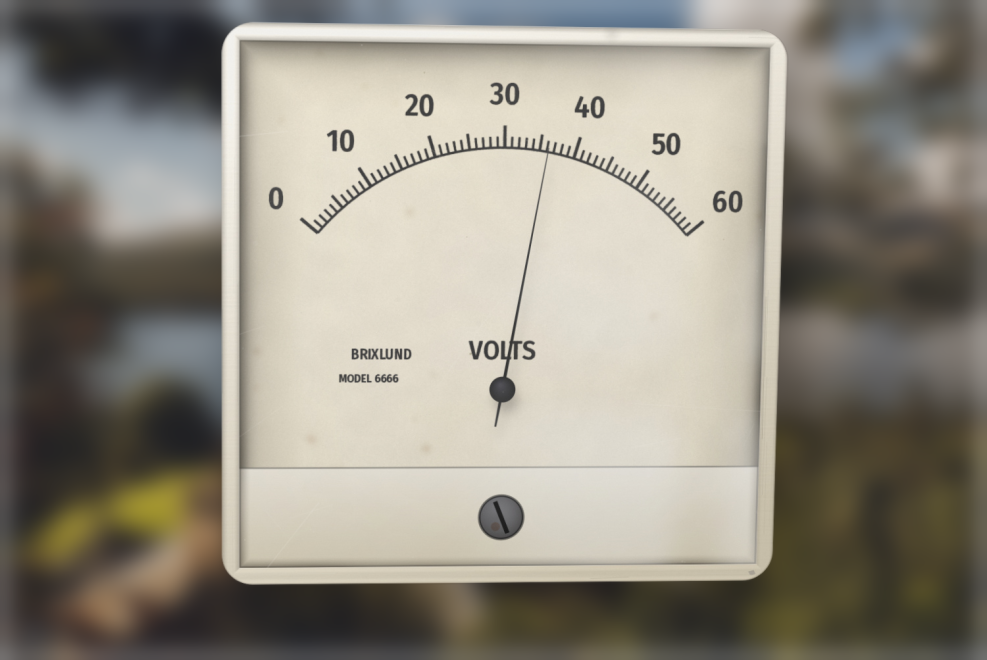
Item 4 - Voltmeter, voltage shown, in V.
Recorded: 36 V
